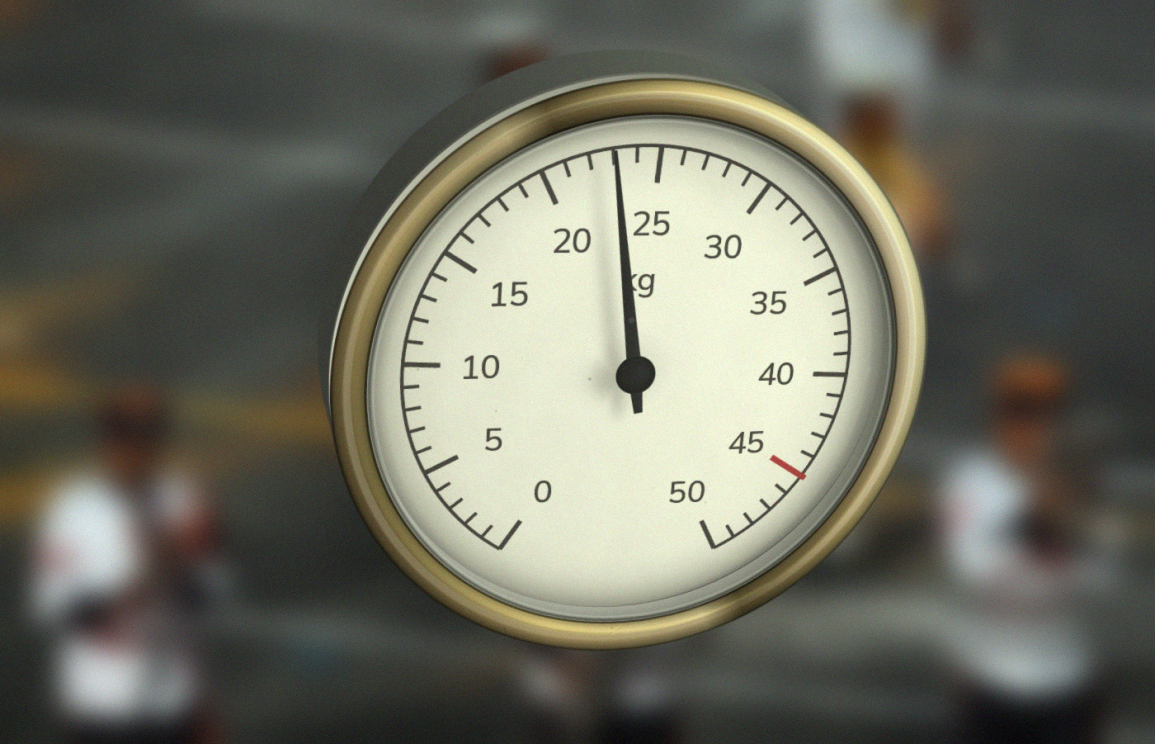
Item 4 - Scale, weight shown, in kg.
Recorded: 23 kg
